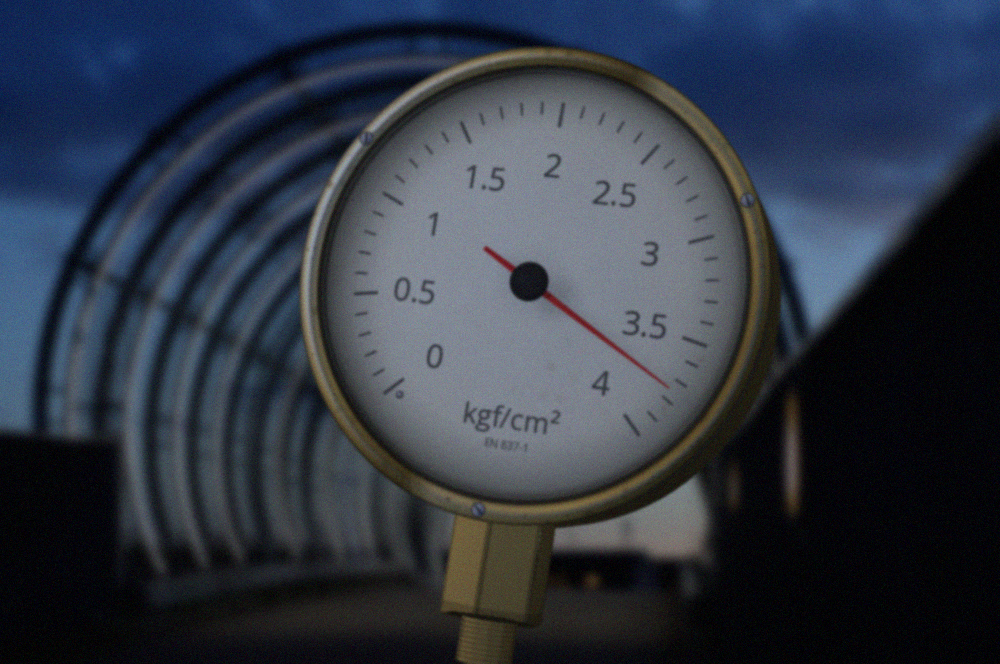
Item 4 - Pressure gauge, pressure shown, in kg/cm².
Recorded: 3.75 kg/cm²
